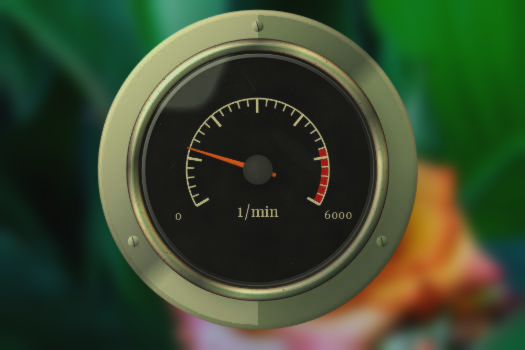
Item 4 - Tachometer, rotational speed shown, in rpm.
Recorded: 1200 rpm
